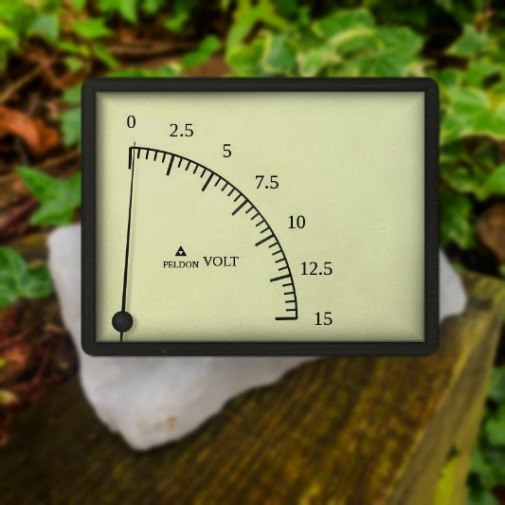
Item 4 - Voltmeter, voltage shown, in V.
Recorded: 0.25 V
